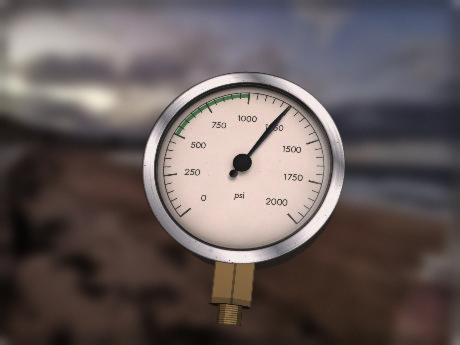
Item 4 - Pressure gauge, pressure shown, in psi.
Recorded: 1250 psi
